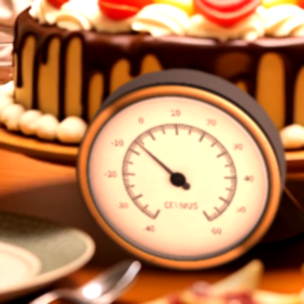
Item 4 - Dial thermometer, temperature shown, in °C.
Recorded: -5 °C
